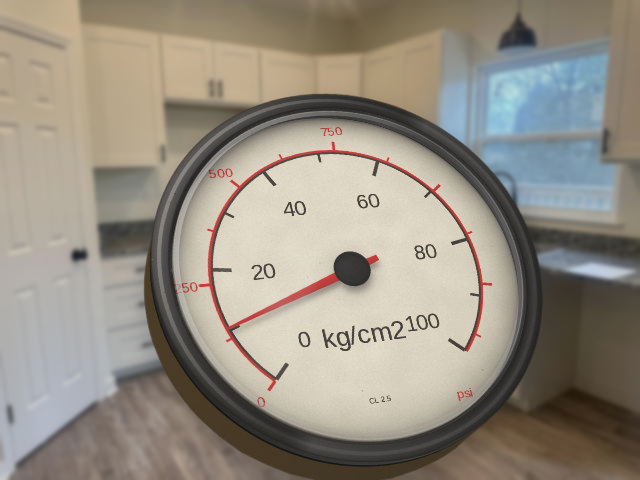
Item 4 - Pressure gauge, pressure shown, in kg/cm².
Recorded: 10 kg/cm²
